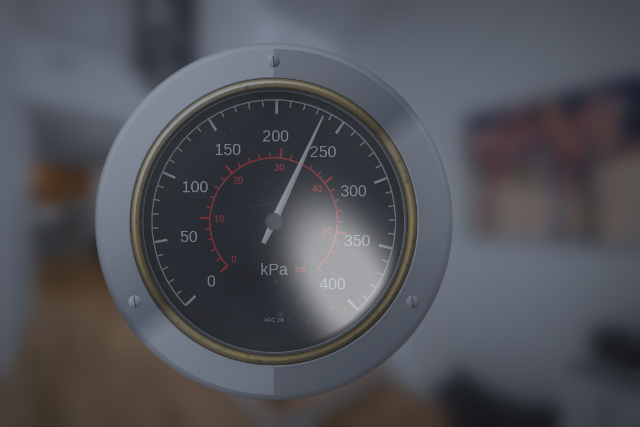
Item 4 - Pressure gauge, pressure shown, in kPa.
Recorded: 235 kPa
